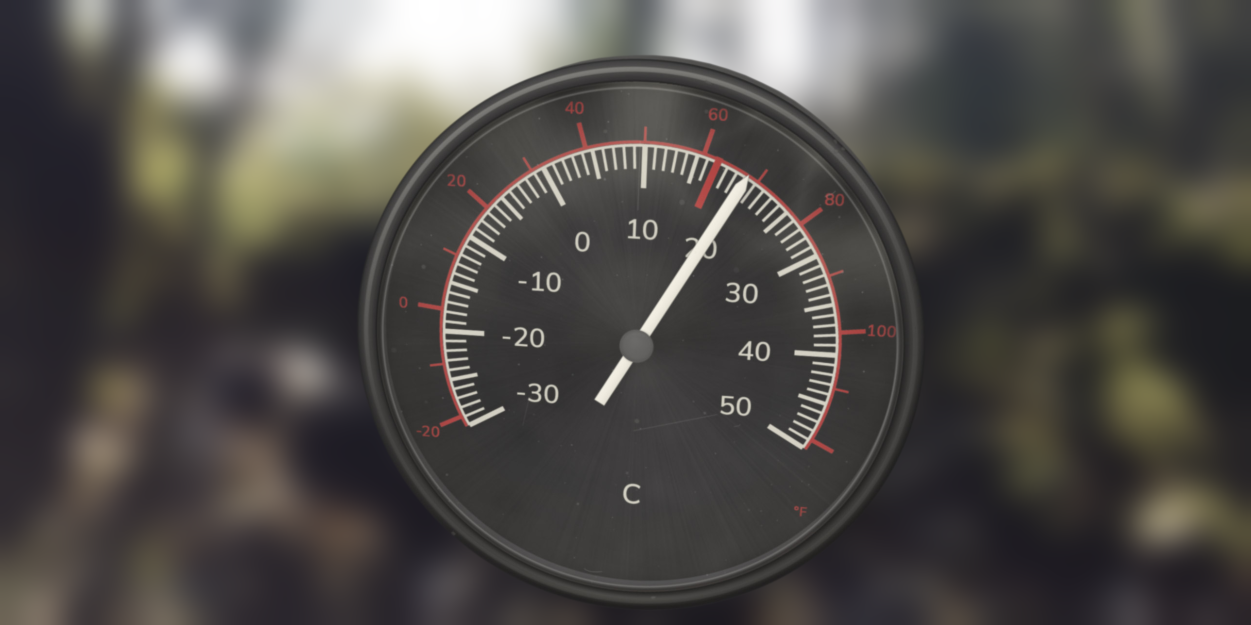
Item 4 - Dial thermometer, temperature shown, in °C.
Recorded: 20 °C
